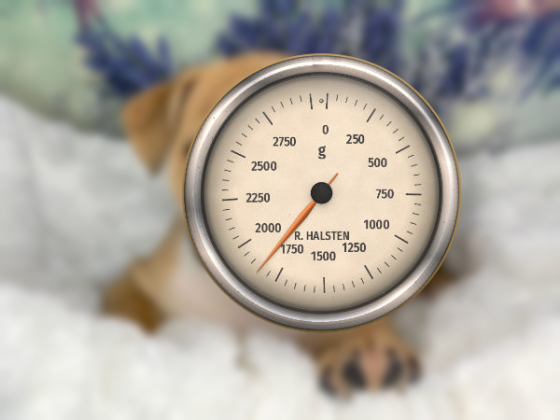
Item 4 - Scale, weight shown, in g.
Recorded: 1850 g
